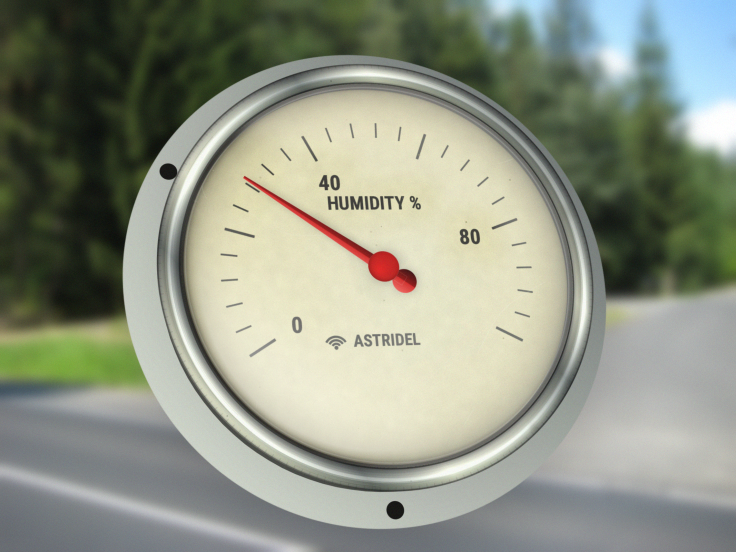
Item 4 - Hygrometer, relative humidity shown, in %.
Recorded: 28 %
